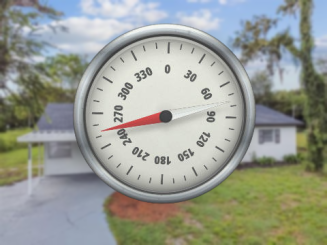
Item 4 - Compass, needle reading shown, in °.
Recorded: 255 °
